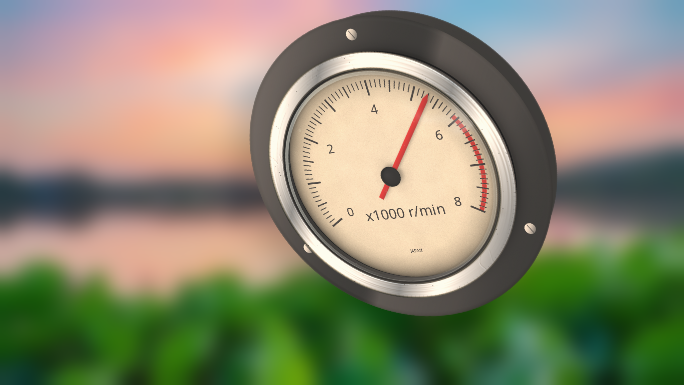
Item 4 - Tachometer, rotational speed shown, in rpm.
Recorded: 5300 rpm
